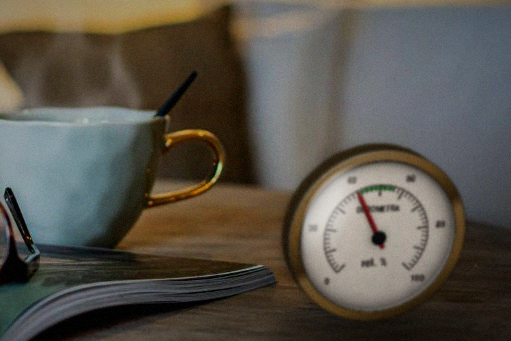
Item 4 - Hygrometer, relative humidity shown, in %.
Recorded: 40 %
